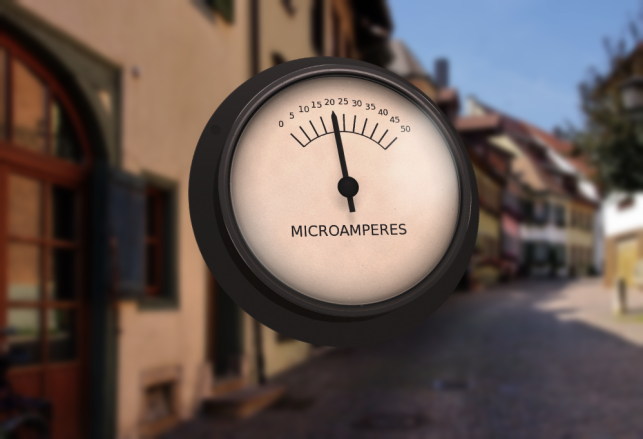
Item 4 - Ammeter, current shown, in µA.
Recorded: 20 µA
